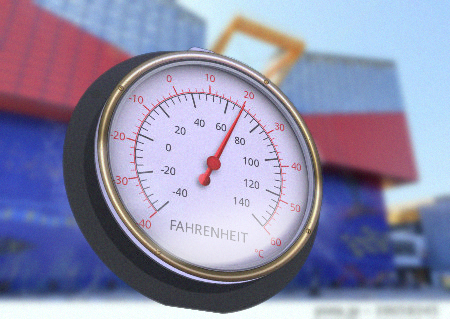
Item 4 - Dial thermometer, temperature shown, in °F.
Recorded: 68 °F
